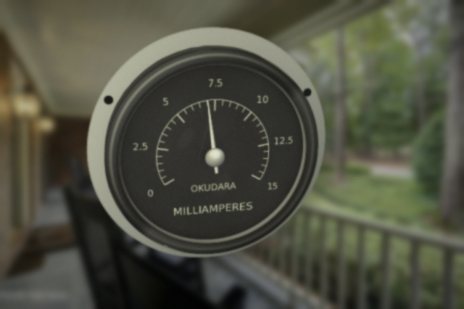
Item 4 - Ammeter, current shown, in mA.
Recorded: 7 mA
